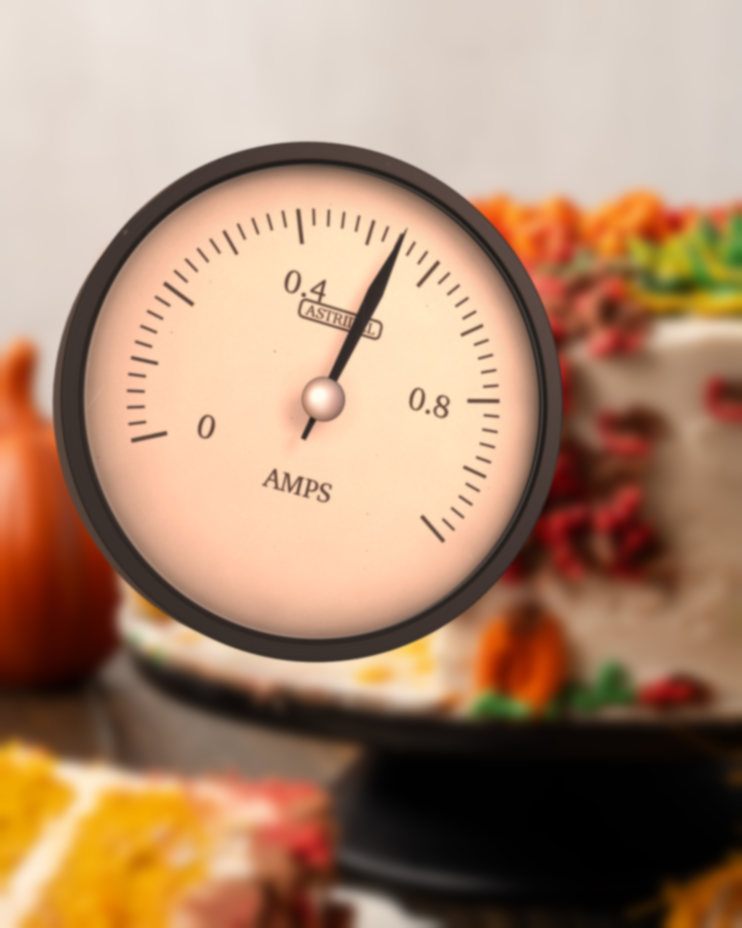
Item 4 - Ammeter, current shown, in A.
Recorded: 0.54 A
